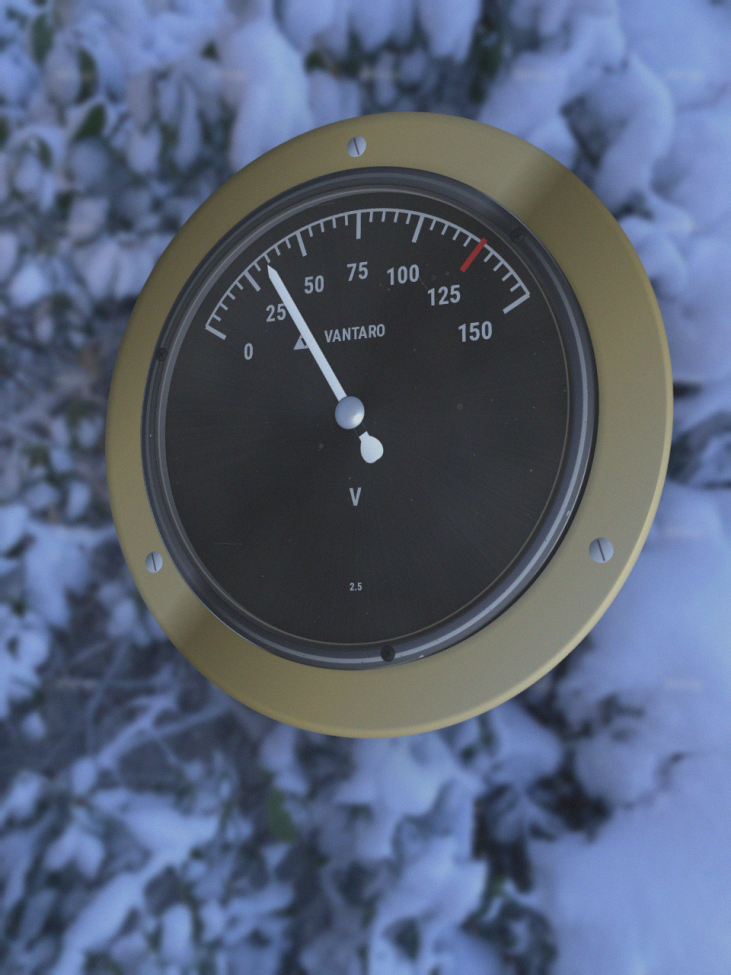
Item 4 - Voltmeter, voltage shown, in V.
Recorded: 35 V
